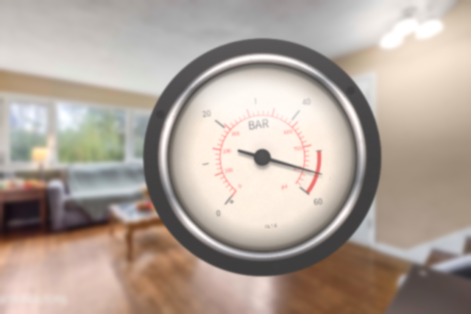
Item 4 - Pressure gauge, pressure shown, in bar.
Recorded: 55 bar
